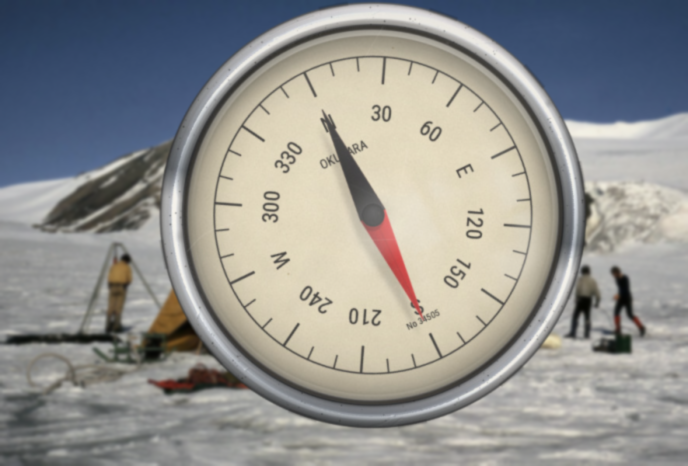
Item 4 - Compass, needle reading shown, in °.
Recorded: 180 °
